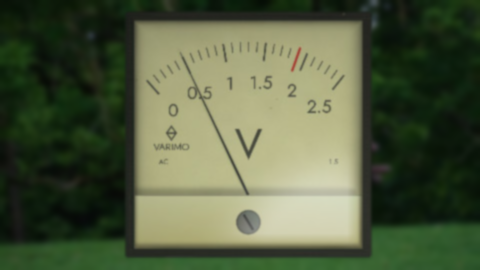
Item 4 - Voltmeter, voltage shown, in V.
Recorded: 0.5 V
